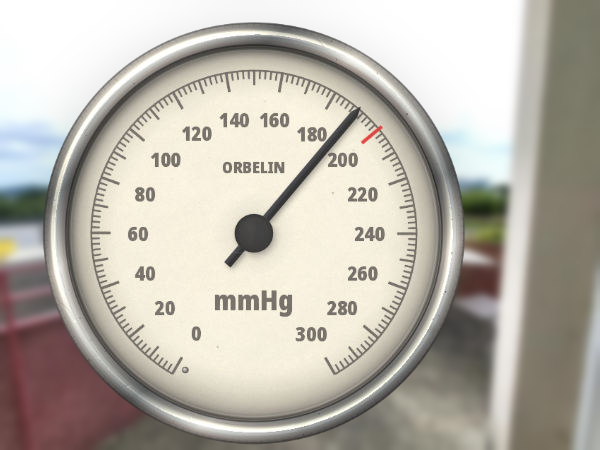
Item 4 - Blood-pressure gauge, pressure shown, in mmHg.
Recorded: 190 mmHg
